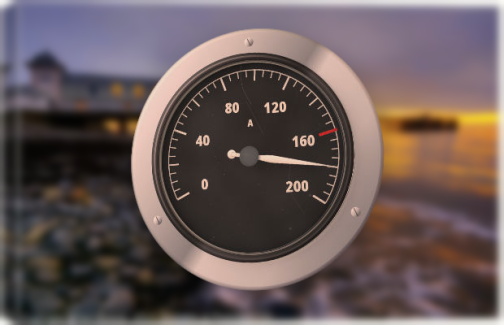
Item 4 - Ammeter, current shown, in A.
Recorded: 180 A
